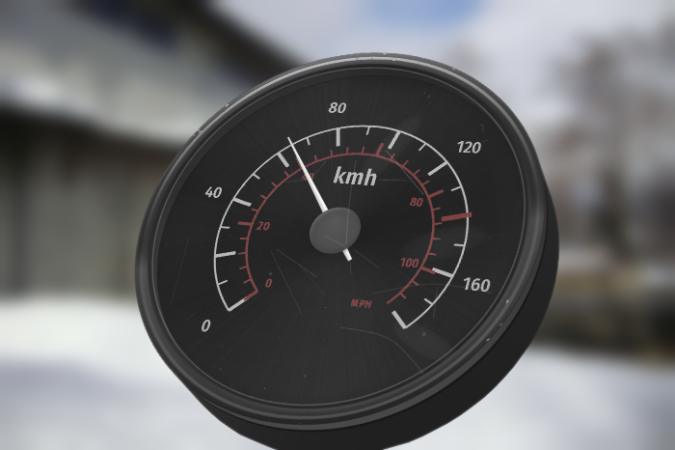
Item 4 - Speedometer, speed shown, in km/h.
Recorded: 65 km/h
